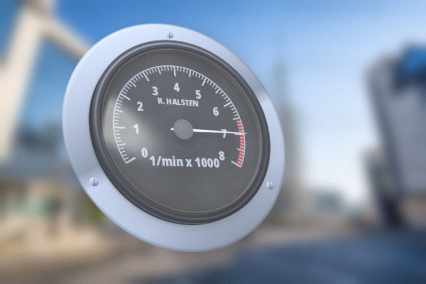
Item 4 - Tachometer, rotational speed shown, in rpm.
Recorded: 7000 rpm
